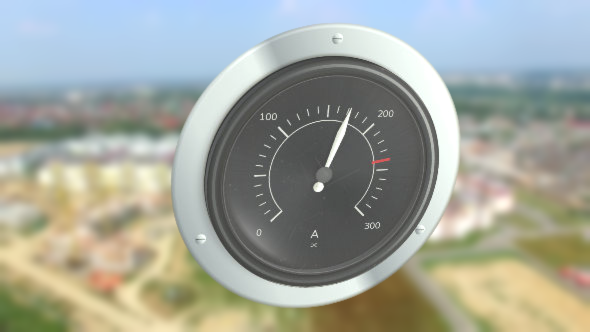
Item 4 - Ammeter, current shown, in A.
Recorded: 170 A
